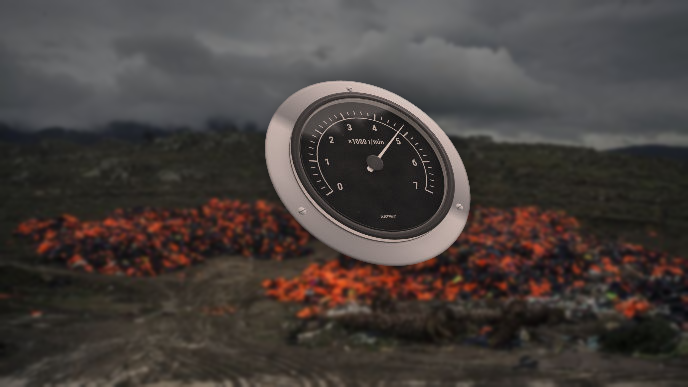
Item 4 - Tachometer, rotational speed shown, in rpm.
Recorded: 4800 rpm
